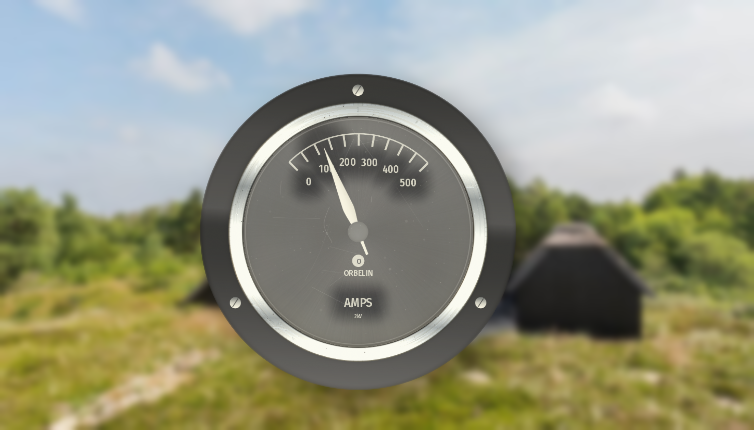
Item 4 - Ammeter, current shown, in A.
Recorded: 125 A
